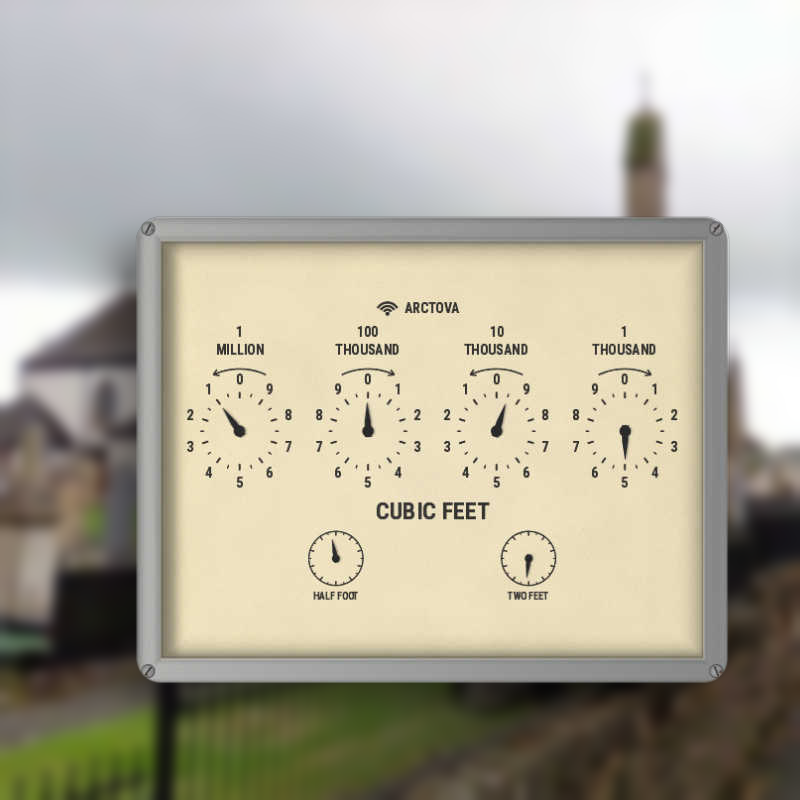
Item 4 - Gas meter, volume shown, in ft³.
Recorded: 99500 ft³
